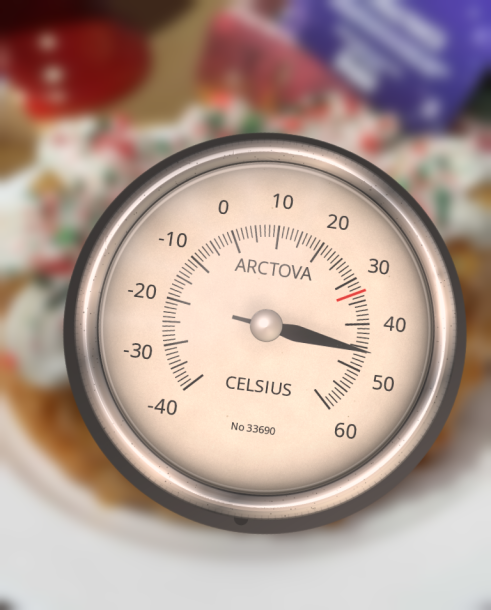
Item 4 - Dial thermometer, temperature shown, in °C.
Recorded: 46 °C
